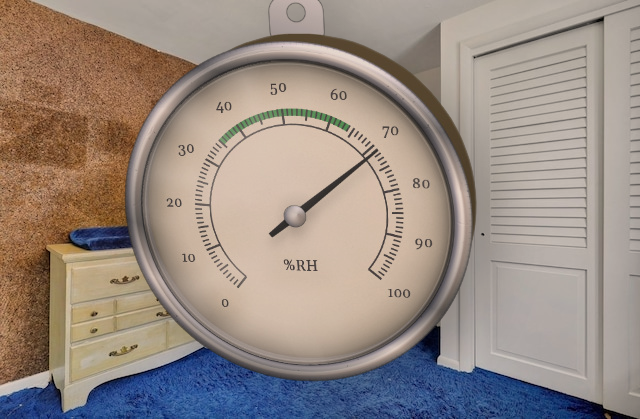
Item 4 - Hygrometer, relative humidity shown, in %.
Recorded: 71 %
